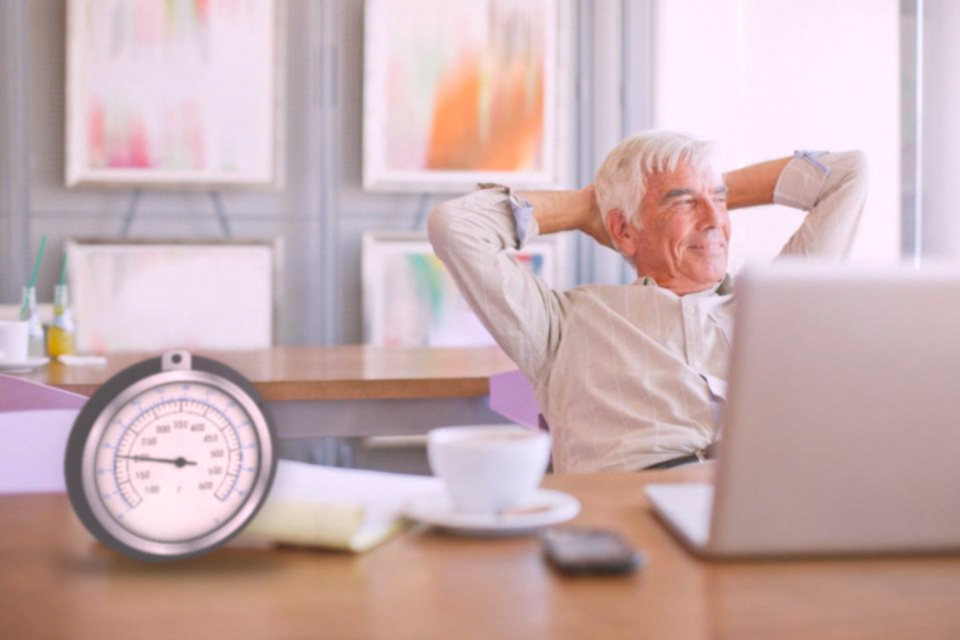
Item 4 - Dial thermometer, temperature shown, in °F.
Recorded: 200 °F
